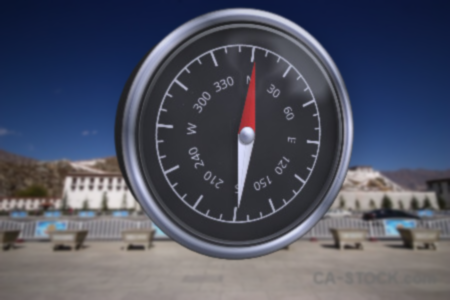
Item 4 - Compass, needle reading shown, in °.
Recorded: 0 °
